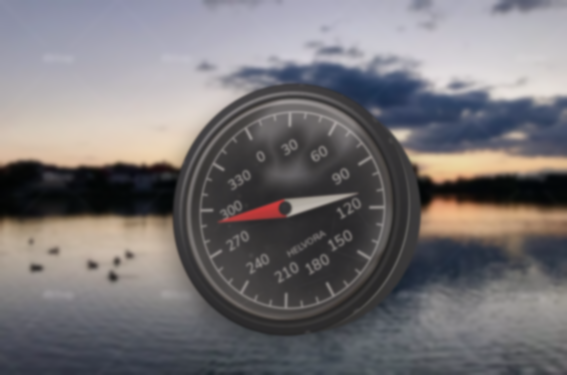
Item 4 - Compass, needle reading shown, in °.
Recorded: 290 °
